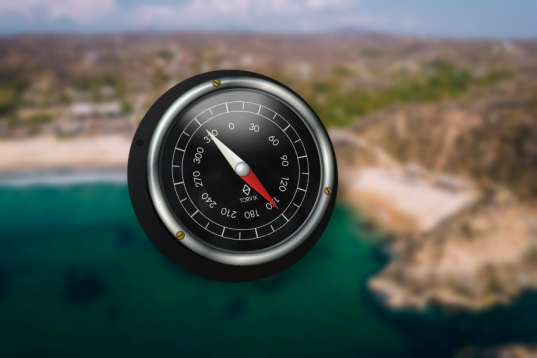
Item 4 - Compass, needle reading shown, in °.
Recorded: 150 °
